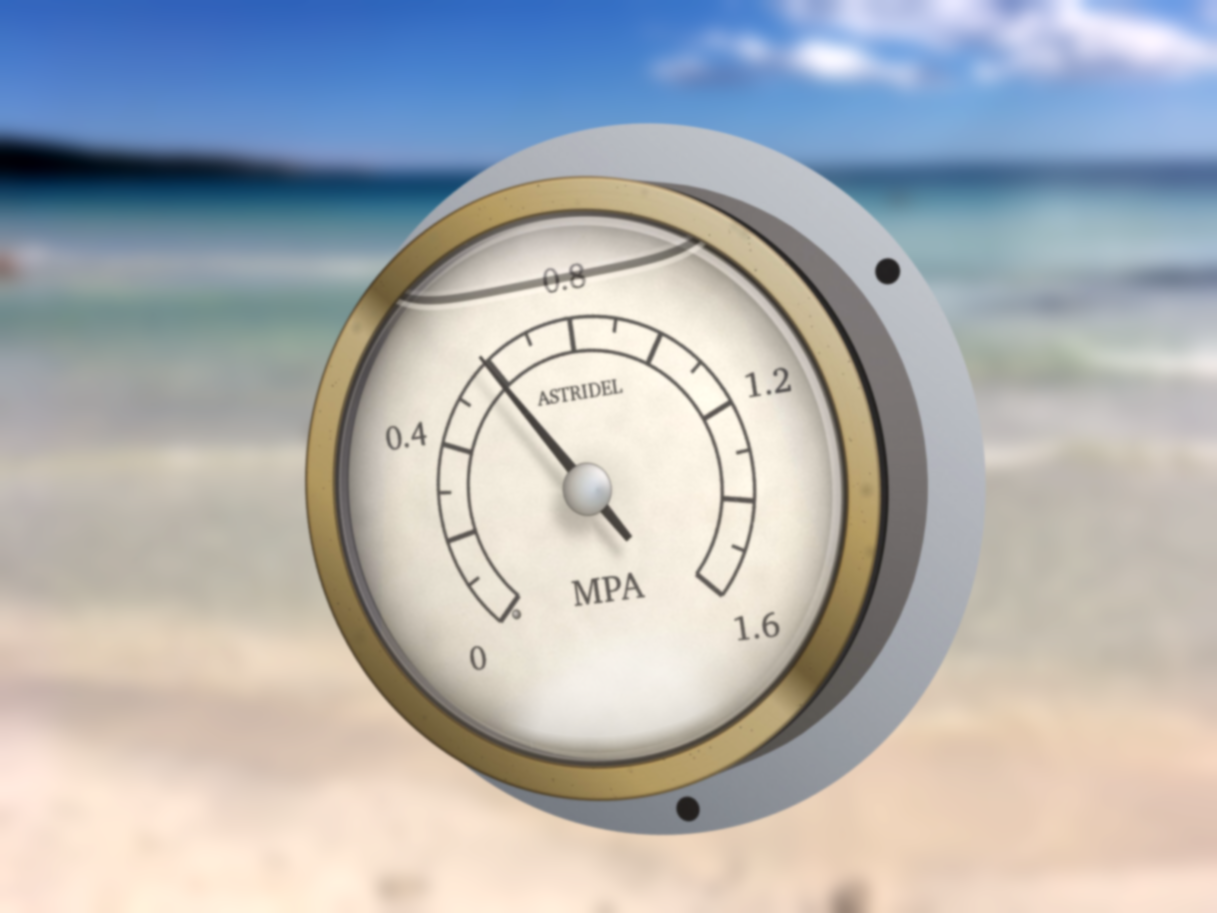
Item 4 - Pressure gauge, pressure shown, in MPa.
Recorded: 0.6 MPa
